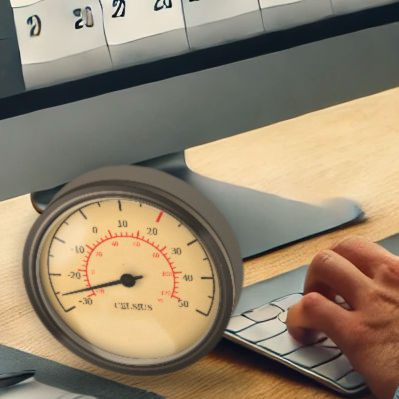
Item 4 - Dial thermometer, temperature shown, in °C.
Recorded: -25 °C
